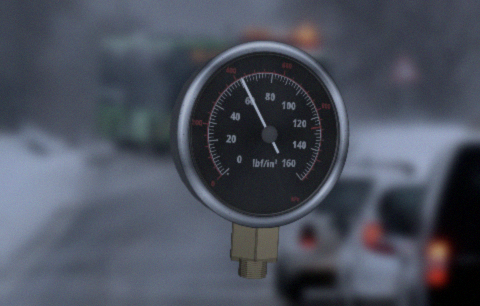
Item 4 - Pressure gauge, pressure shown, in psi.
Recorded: 60 psi
